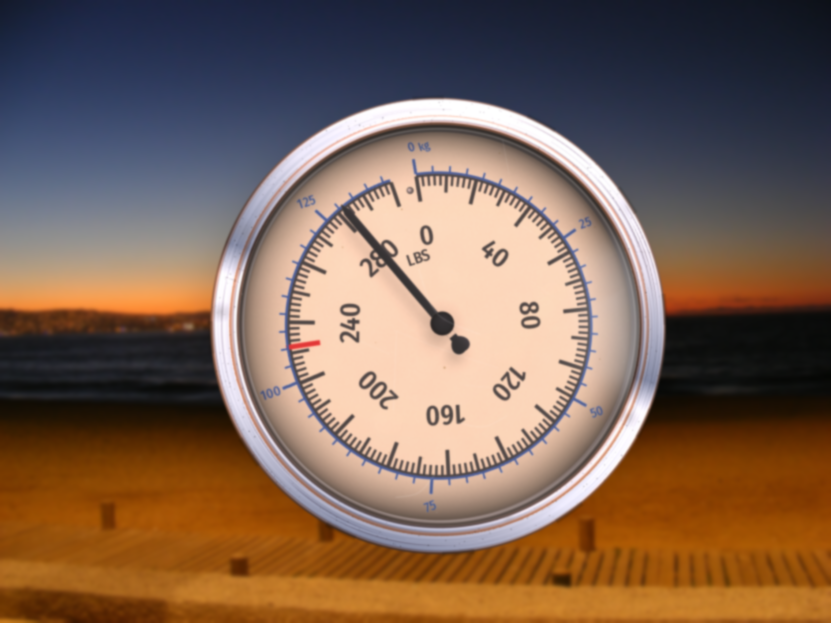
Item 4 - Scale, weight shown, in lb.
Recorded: 282 lb
